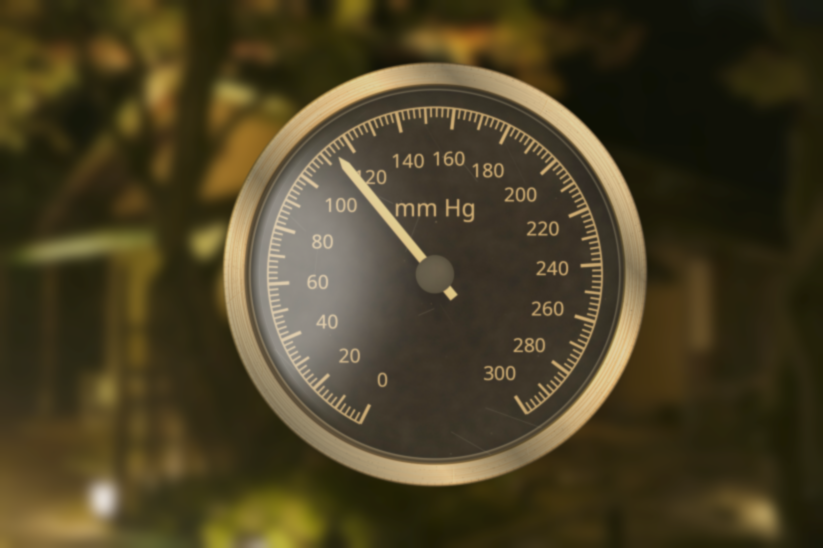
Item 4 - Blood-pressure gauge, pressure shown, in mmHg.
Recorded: 114 mmHg
